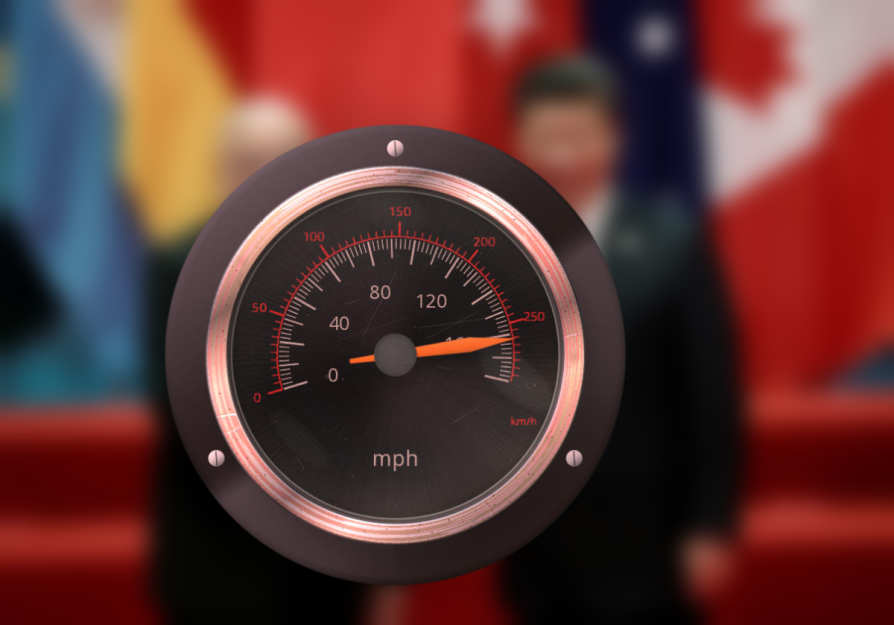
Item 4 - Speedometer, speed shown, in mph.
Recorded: 162 mph
